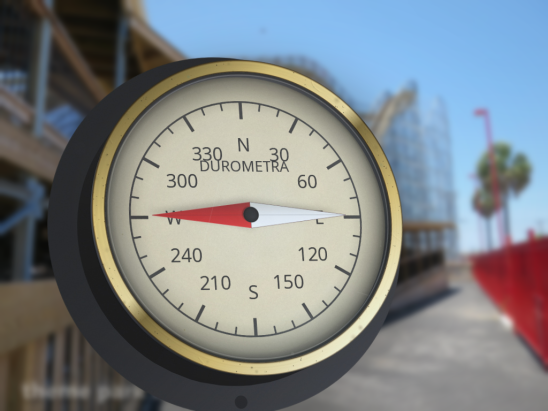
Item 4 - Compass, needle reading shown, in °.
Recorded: 270 °
